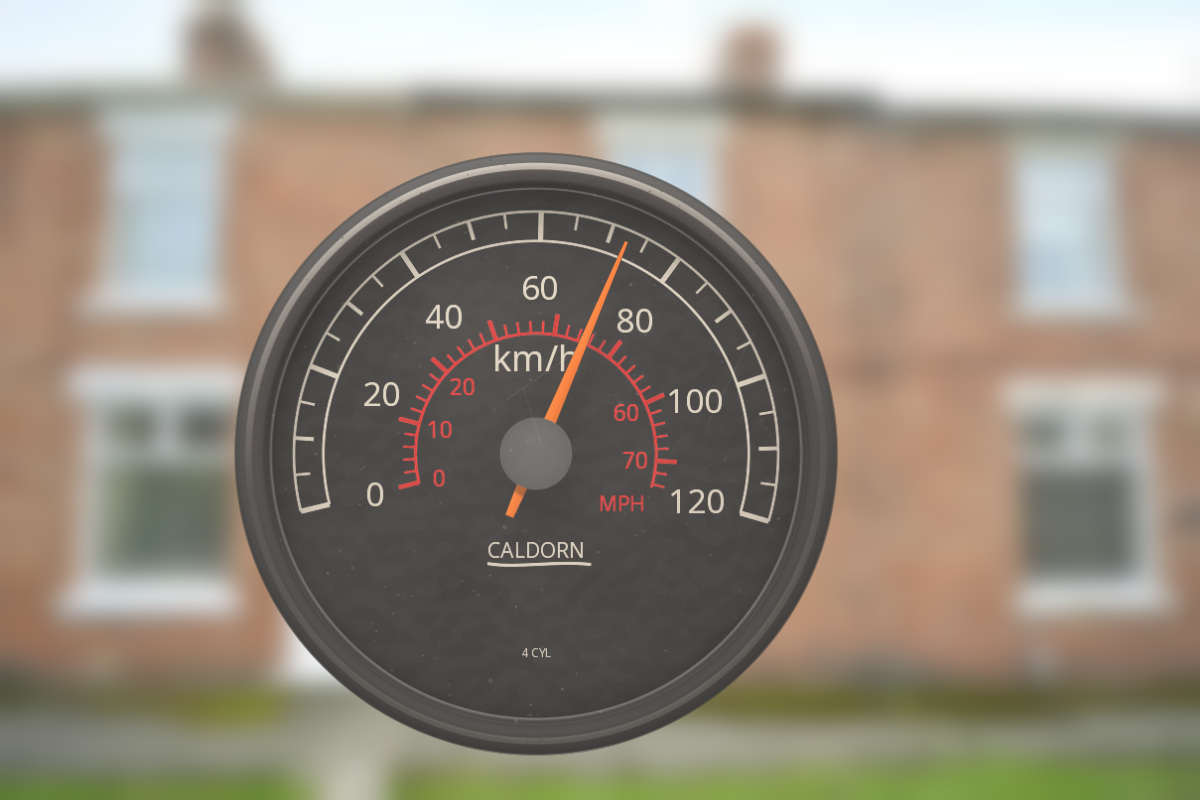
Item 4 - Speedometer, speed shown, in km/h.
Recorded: 72.5 km/h
